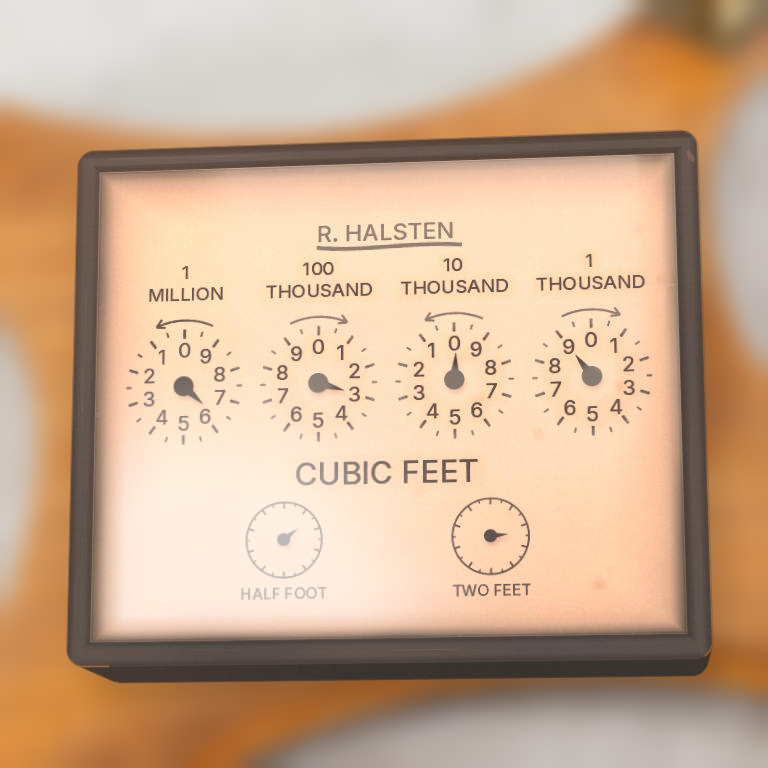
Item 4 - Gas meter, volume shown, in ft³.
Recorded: 629900 ft³
